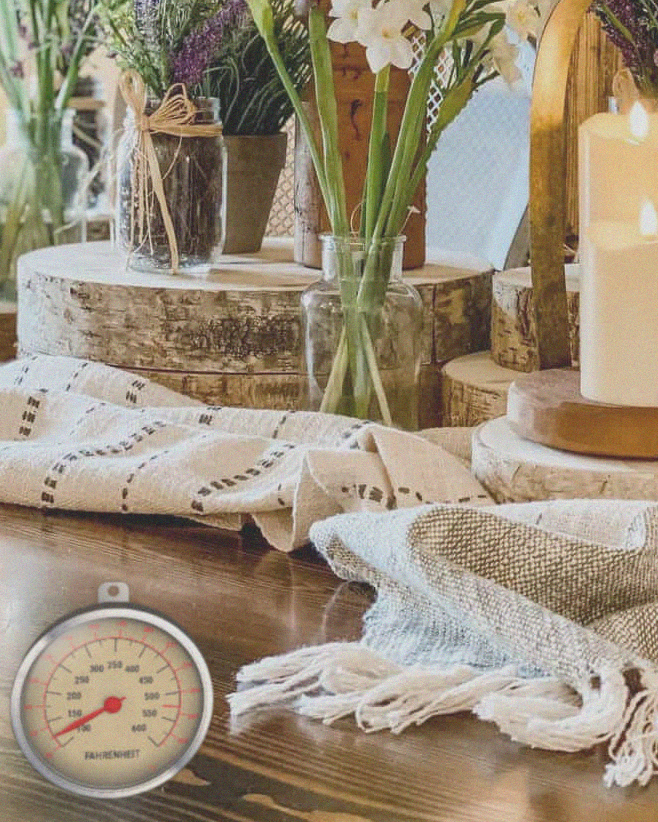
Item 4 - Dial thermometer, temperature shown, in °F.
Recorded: 125 °F
